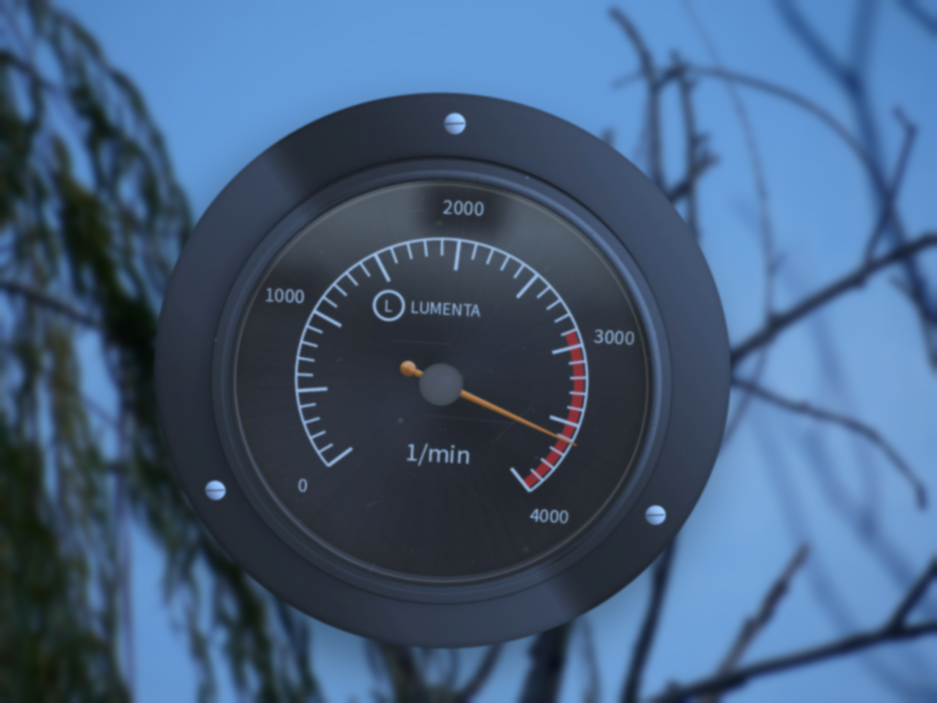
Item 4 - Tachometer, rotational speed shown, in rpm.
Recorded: 3600 rpm
